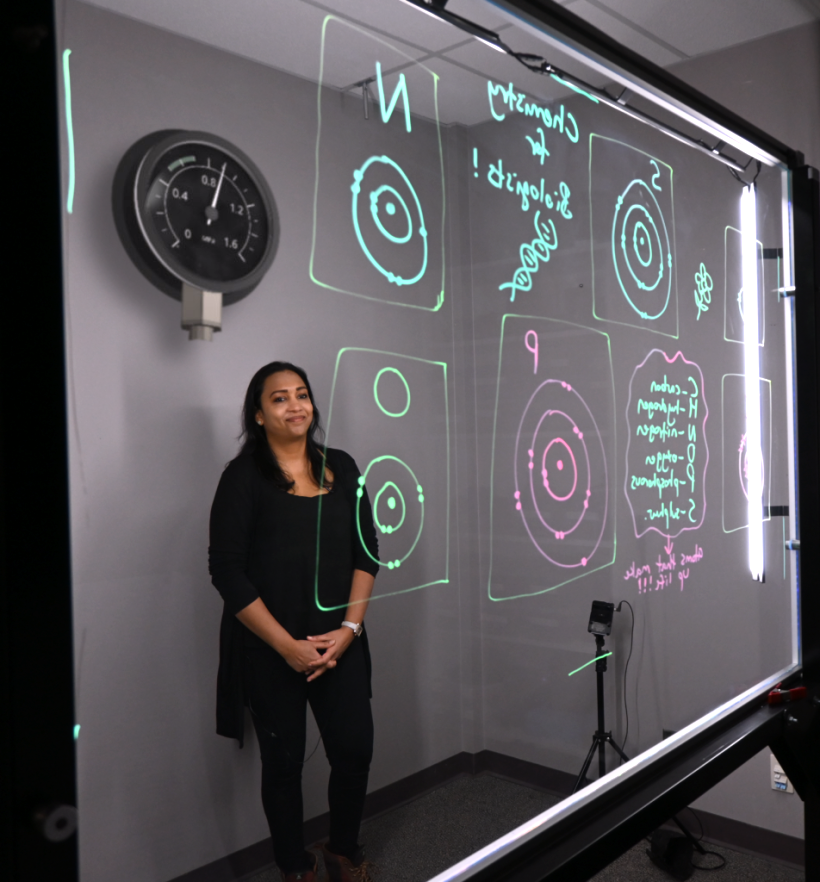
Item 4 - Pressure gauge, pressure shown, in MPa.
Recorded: 0.9 MPa
